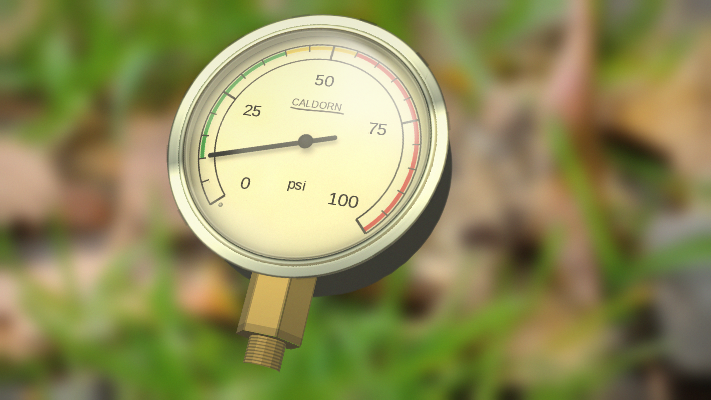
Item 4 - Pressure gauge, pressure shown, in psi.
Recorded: 10 psi
